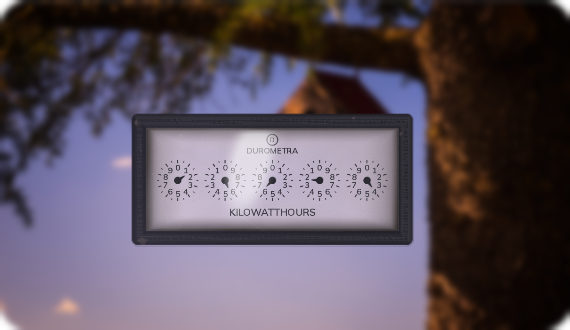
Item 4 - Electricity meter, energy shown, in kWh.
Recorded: 15624 kWh
